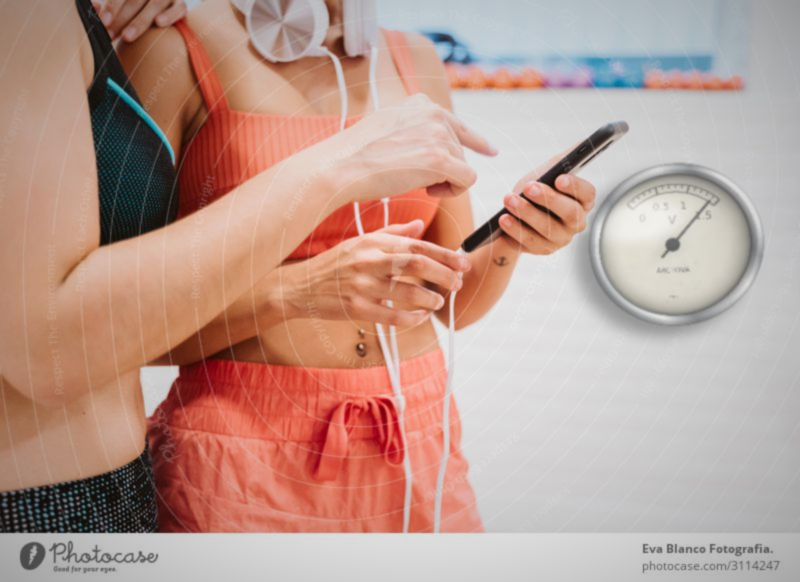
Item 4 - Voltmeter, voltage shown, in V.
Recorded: 1.4 V
